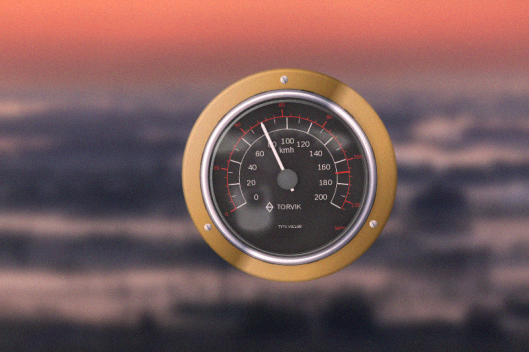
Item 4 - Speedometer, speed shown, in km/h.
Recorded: 80 km/h
